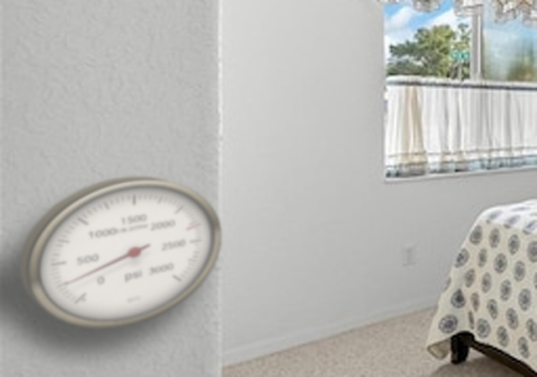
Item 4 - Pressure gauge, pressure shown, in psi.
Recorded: 250 psi
